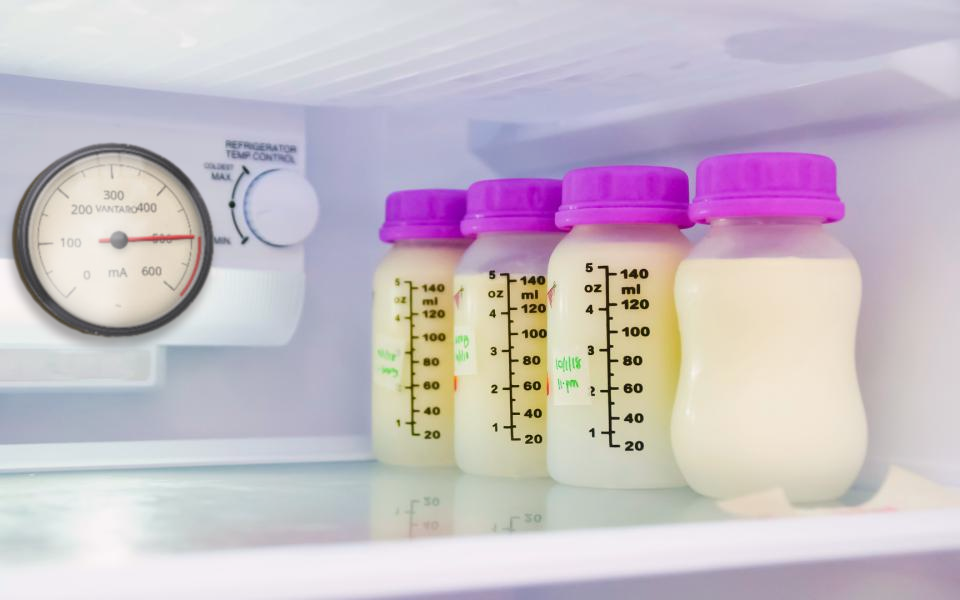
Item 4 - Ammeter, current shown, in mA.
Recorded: 500 mA
